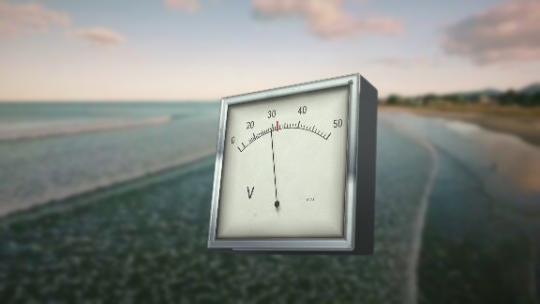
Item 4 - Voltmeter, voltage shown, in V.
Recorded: 30 V
